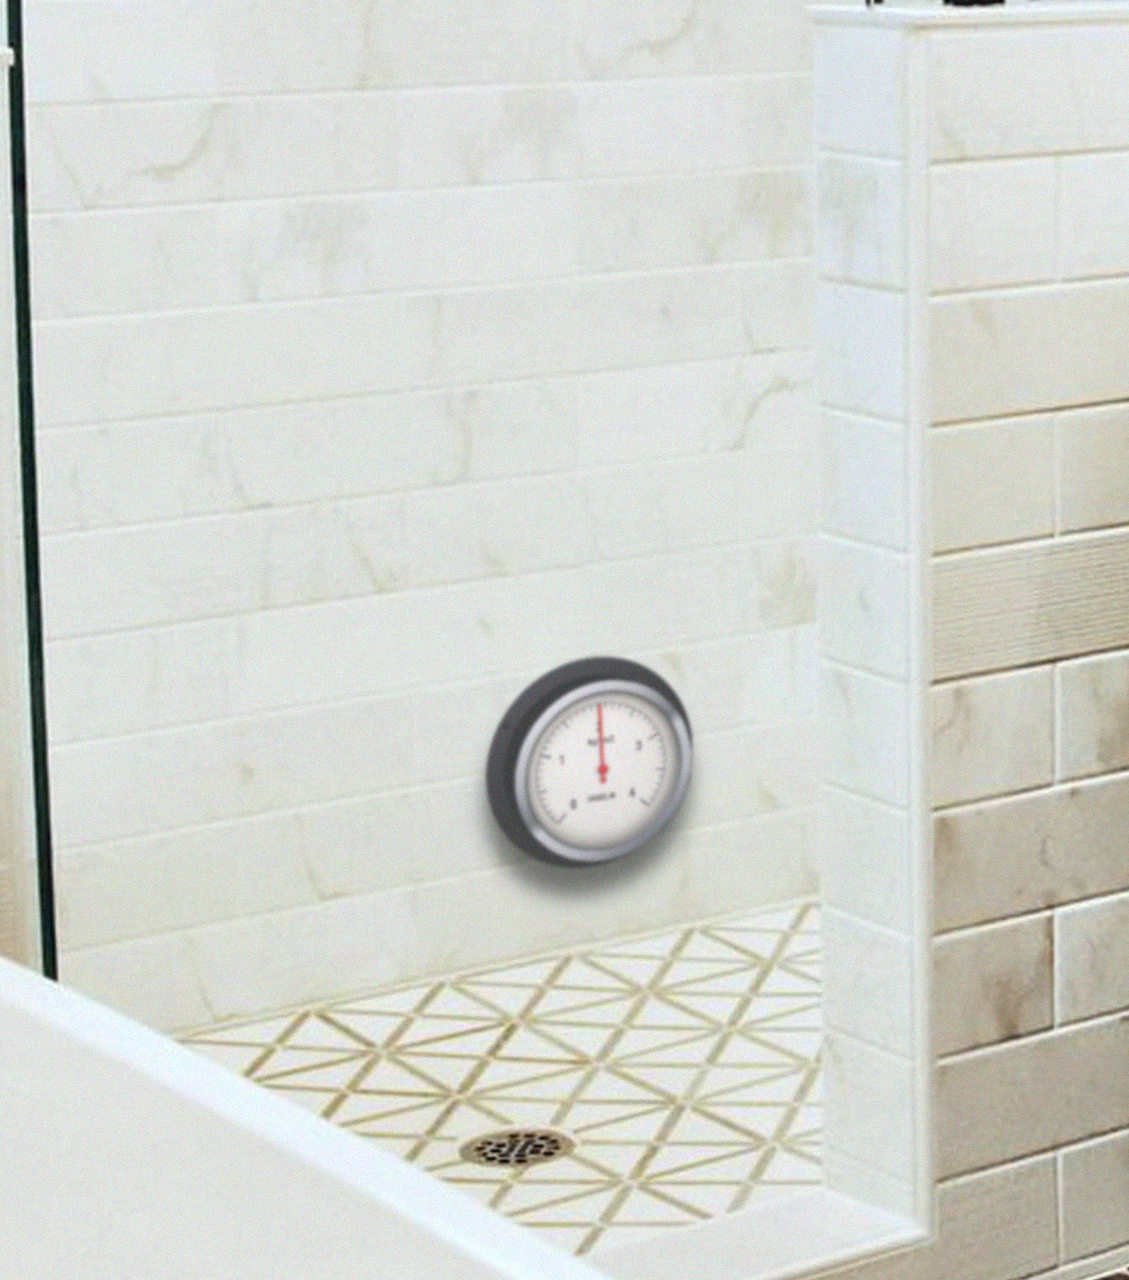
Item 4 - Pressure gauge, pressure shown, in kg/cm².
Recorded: 2 kg/cm²
